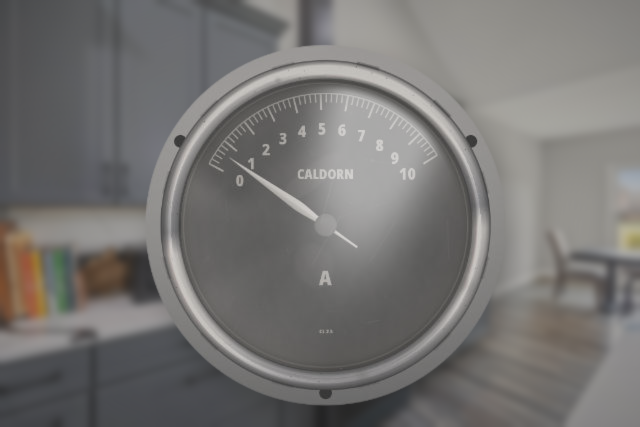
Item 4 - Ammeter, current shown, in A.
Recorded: 0.6 A
